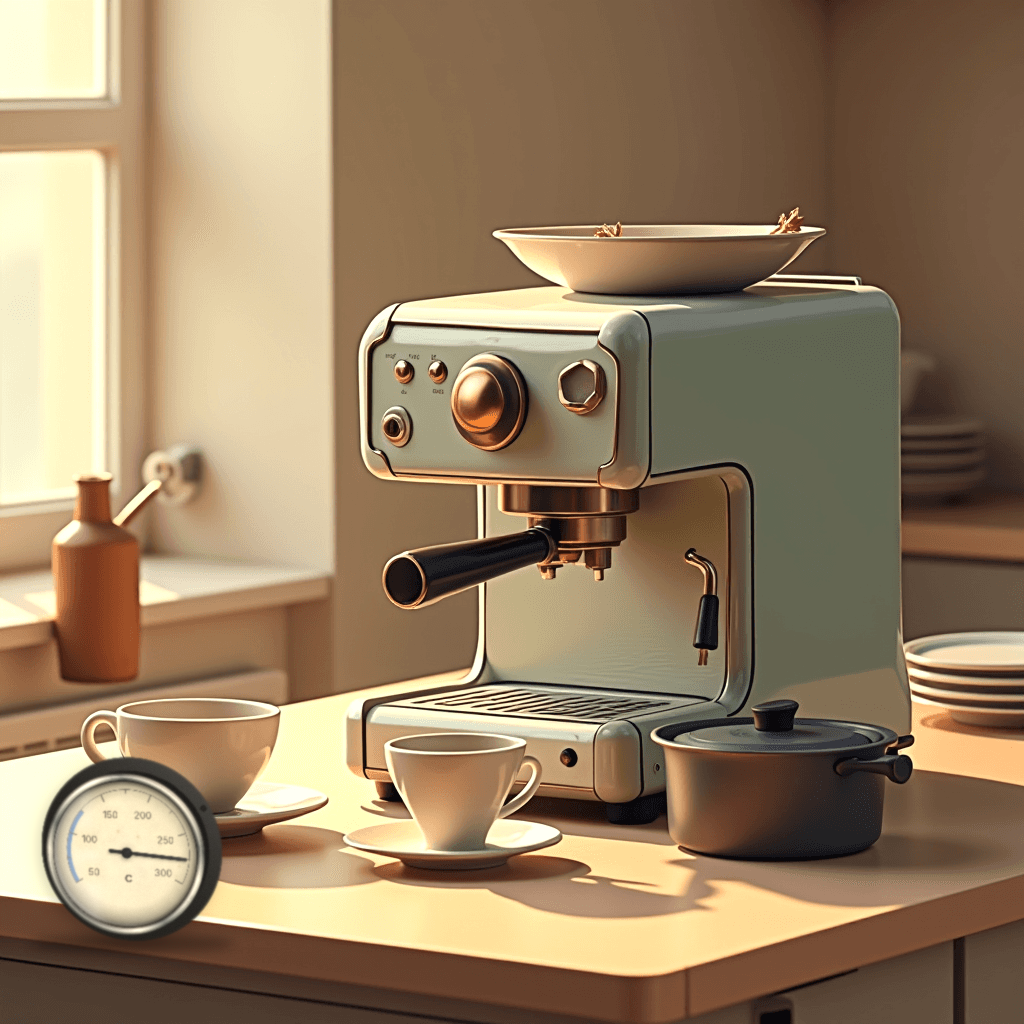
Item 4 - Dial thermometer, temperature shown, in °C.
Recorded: 275 °C
